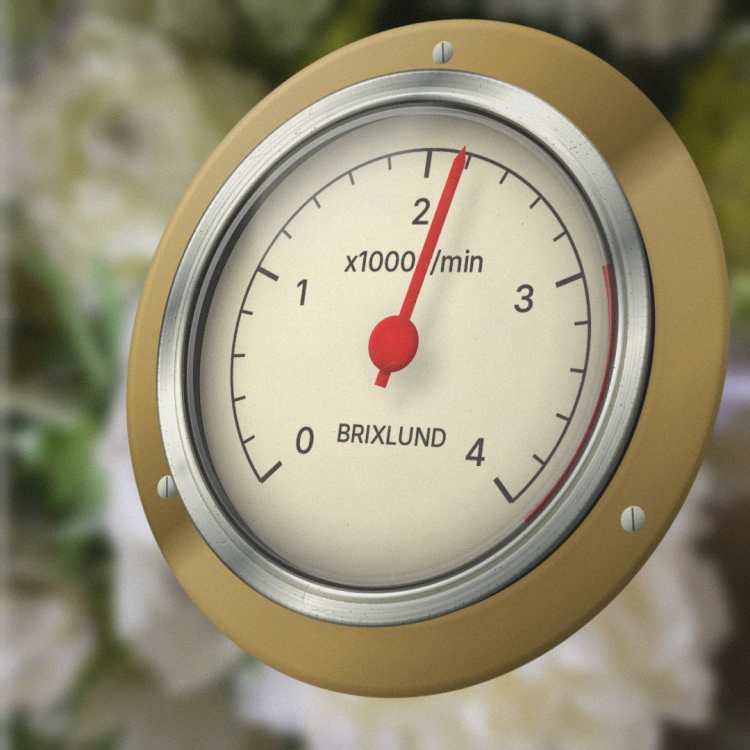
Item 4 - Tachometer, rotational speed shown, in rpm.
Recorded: 2200 rpm
